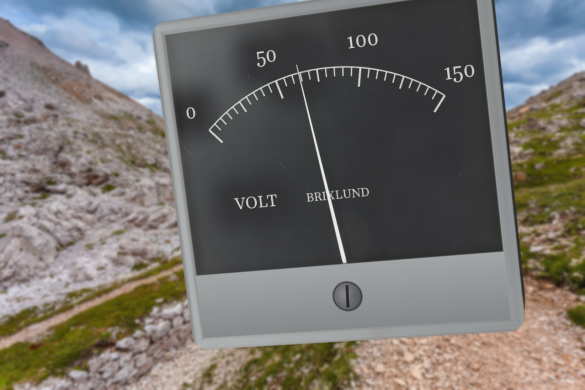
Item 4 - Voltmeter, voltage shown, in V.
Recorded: 65 V
